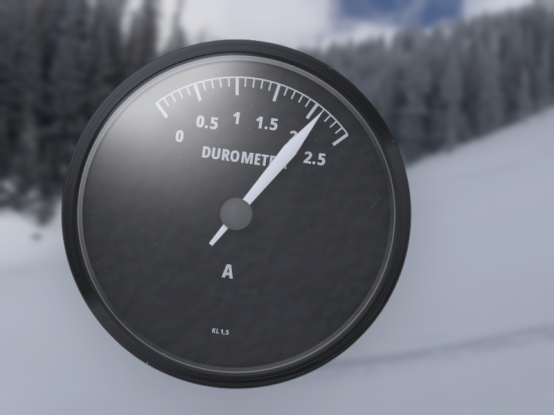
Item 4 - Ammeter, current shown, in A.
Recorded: 2.1 A
